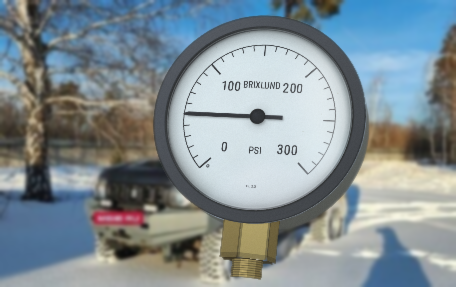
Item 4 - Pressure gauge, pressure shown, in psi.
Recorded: 50 psi
